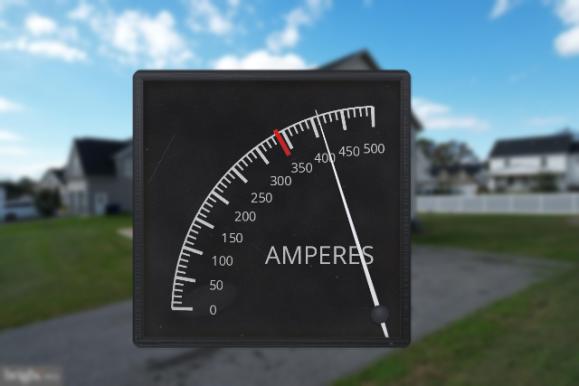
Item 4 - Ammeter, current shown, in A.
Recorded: 410 A
